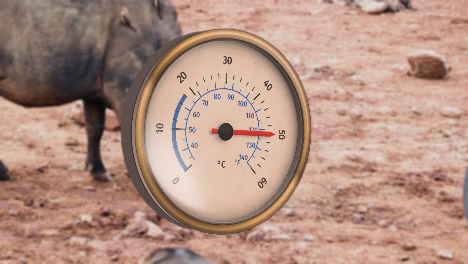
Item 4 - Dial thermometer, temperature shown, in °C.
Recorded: 50 °C
